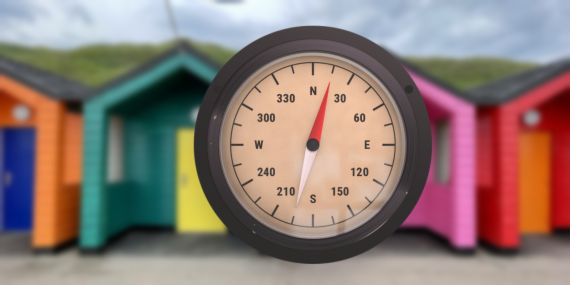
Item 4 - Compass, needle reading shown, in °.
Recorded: 15 °
